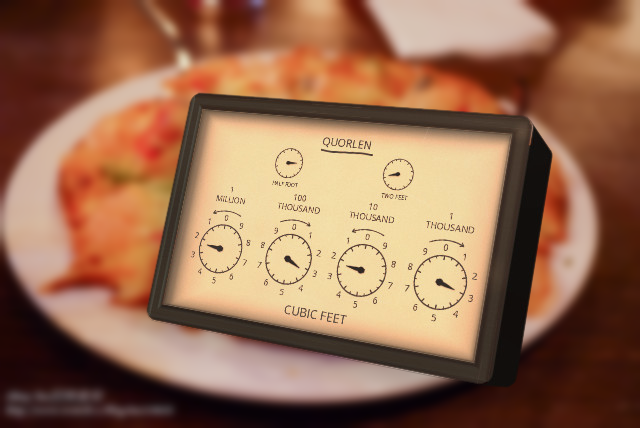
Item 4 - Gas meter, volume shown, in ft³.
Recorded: 232300 ft³
